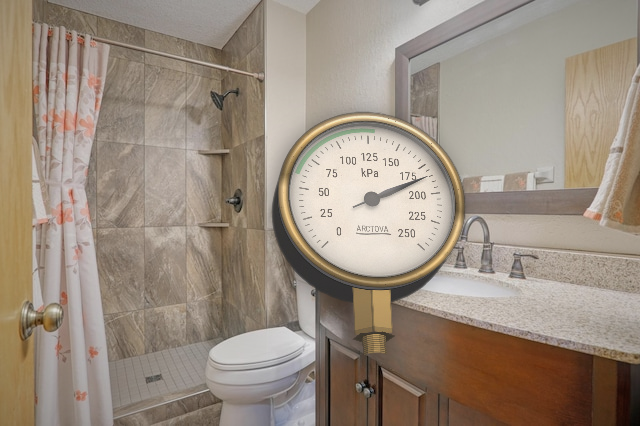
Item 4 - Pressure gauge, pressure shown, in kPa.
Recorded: 185 kPa
